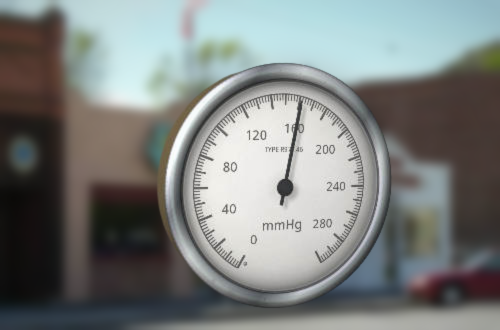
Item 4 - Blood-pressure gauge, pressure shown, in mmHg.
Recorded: 160 mmHg
